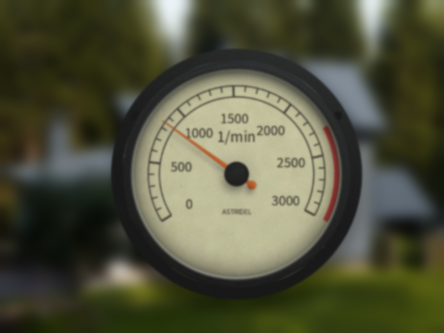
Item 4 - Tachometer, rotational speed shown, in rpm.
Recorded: 850 rpm
